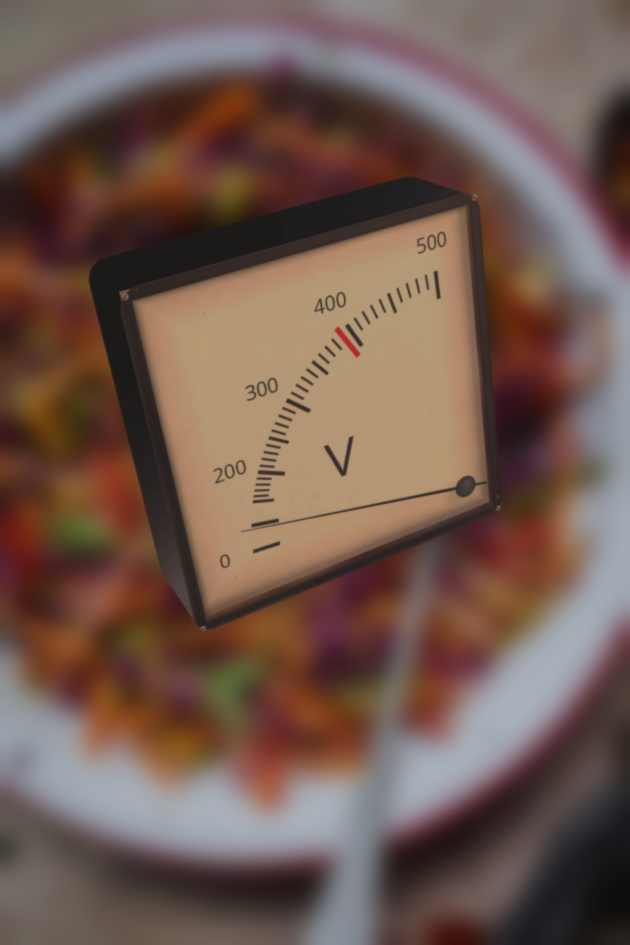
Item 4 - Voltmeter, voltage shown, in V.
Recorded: 100 V
